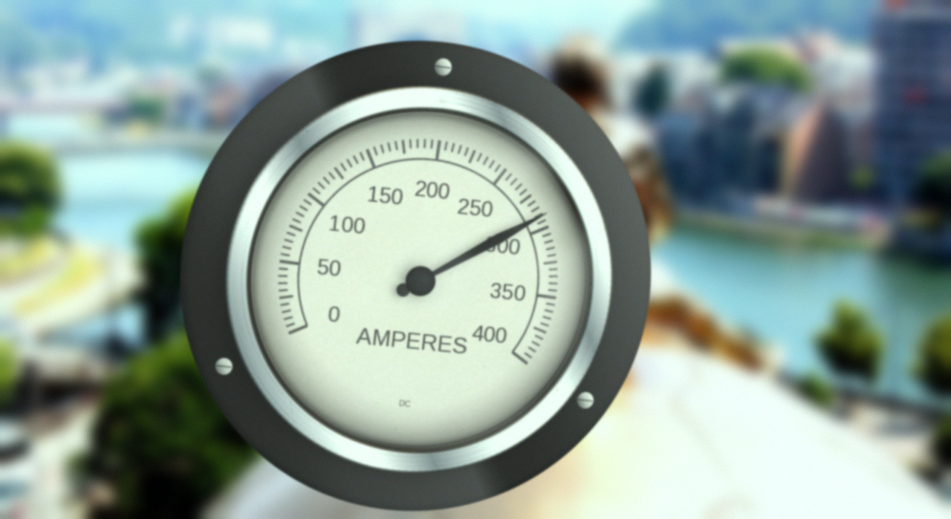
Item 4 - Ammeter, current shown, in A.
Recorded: 290 A
